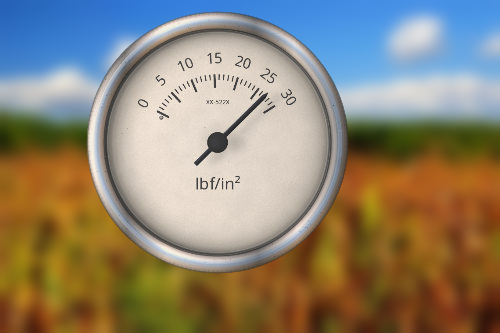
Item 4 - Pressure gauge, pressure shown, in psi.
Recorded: 27 psi
